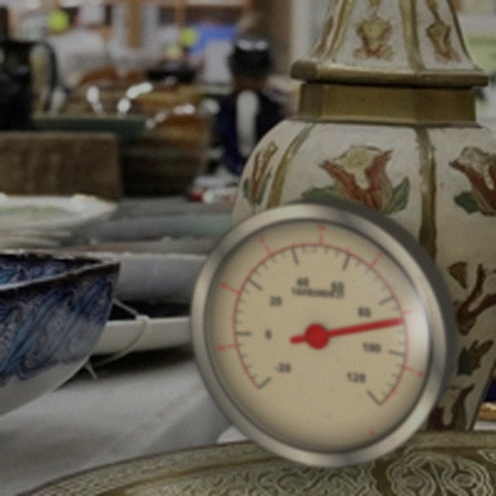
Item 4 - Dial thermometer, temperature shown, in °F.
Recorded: 88 °F
